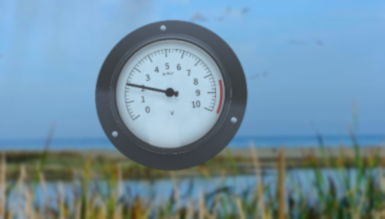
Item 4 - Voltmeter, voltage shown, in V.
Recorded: 2 V
